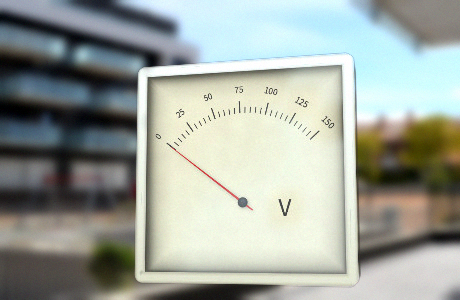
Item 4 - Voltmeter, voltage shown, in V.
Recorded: 0 V
